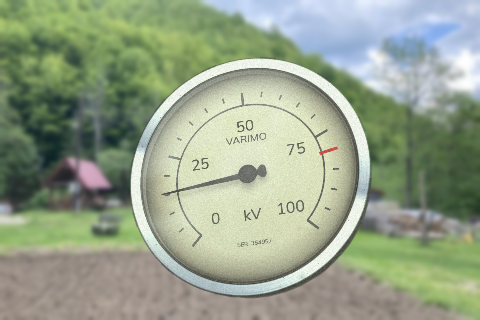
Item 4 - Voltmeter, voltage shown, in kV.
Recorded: 15 kV
